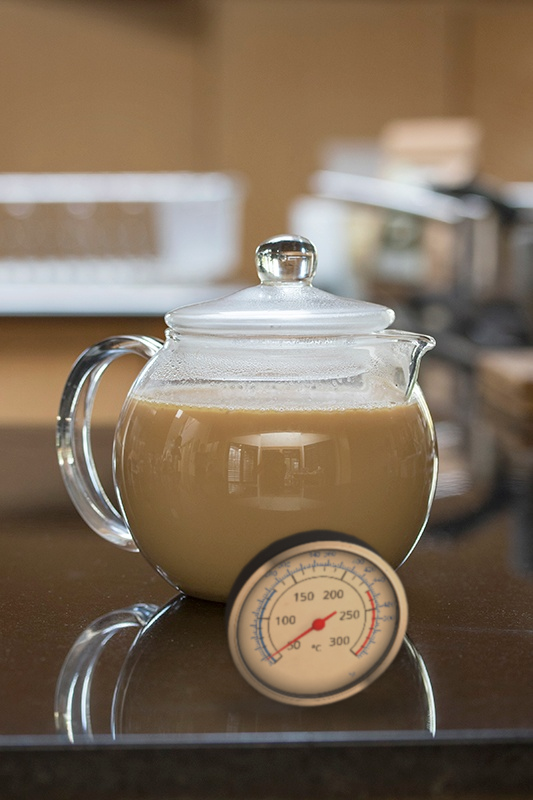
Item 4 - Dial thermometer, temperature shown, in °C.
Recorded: 60 °C
